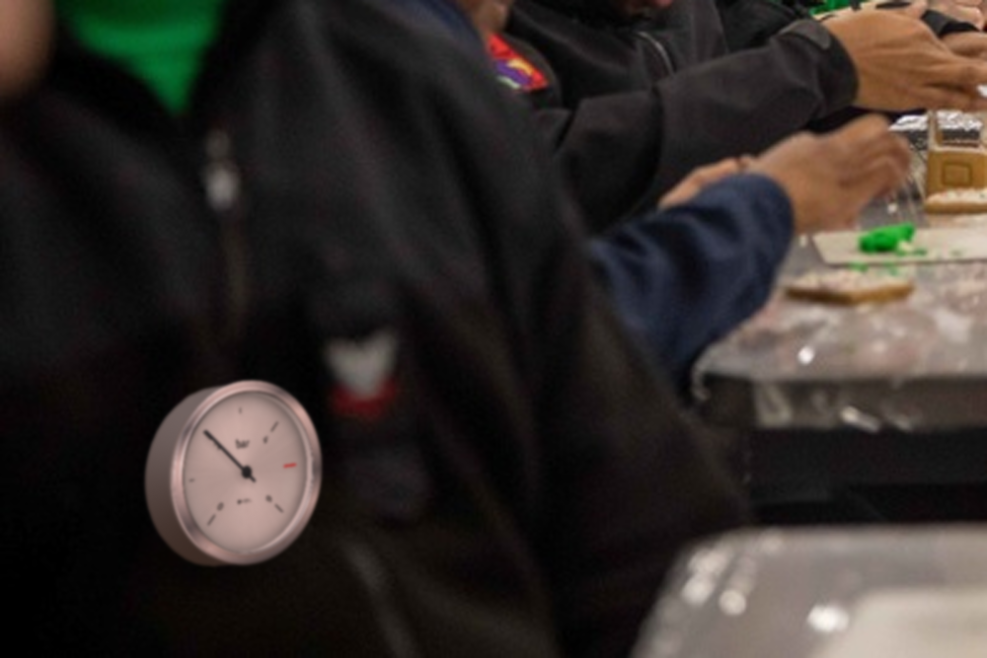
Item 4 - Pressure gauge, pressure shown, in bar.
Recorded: 2 bar
